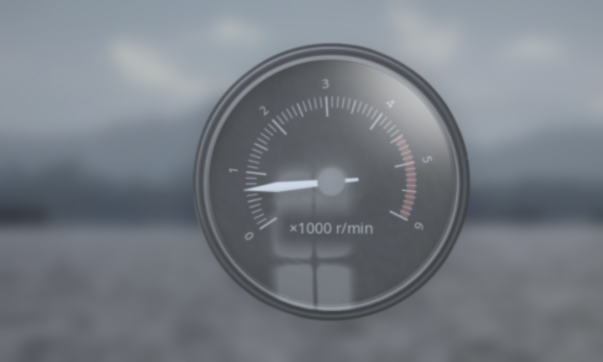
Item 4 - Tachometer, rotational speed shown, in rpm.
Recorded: 700 rpm
